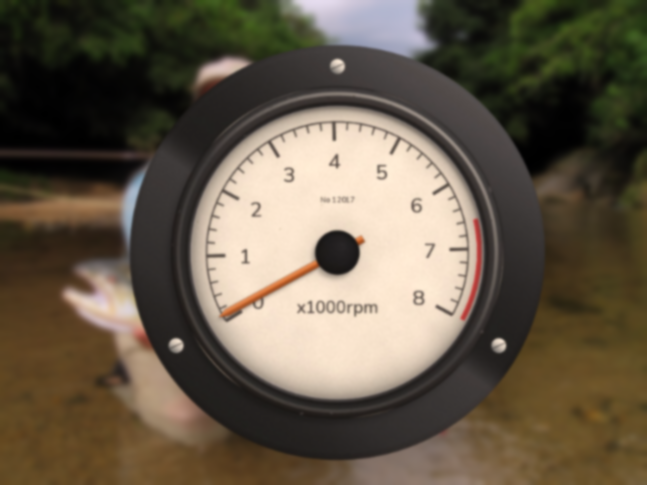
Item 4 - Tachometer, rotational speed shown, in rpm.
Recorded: 100 rpm
